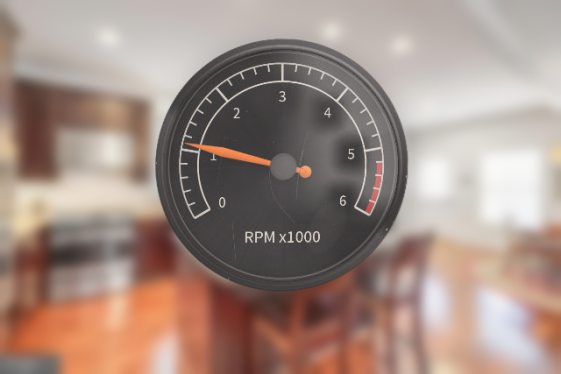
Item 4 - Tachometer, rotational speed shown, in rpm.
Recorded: 1100 rpm
